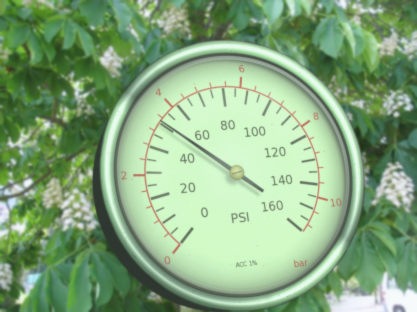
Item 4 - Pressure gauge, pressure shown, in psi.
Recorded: 50 psi
